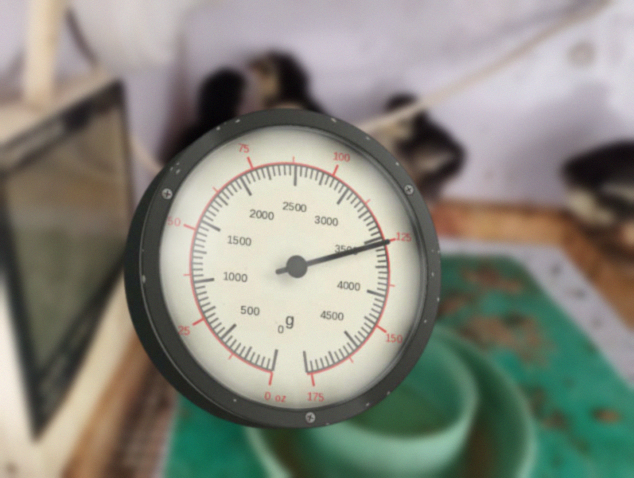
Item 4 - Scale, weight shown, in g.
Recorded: 3550 g
